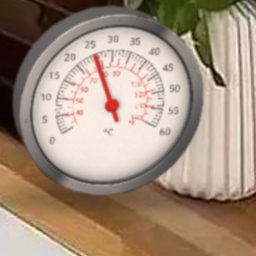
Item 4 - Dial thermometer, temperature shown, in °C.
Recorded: 25 °C
